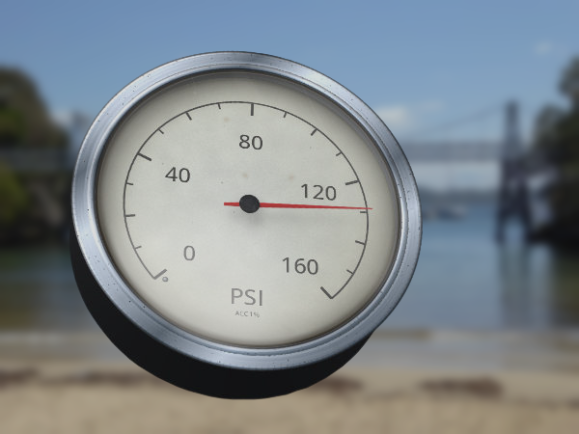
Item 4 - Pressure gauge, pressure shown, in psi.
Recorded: 130 psi
